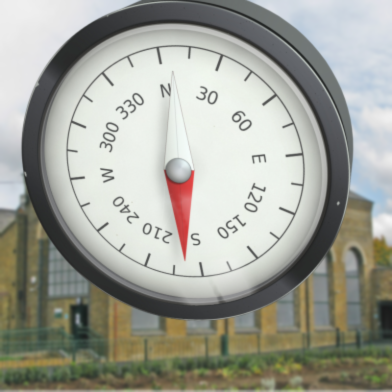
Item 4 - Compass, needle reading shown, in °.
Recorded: 187.5 °
